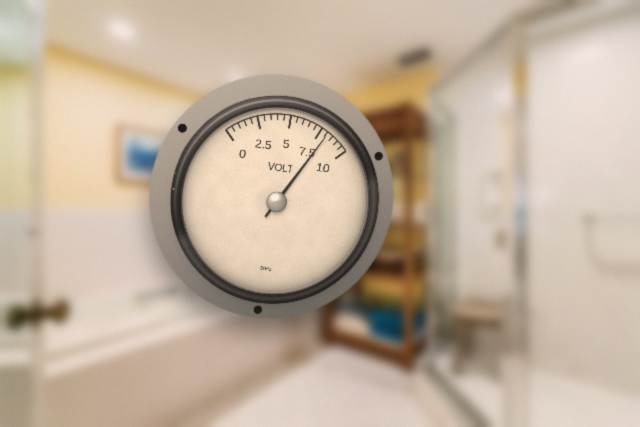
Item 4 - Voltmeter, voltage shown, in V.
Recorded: 8 V
